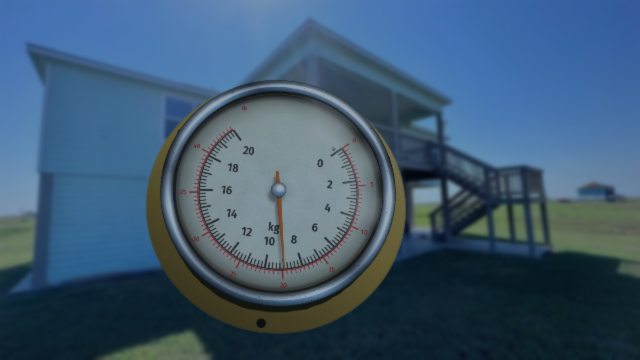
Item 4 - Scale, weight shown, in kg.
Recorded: 9 kg
